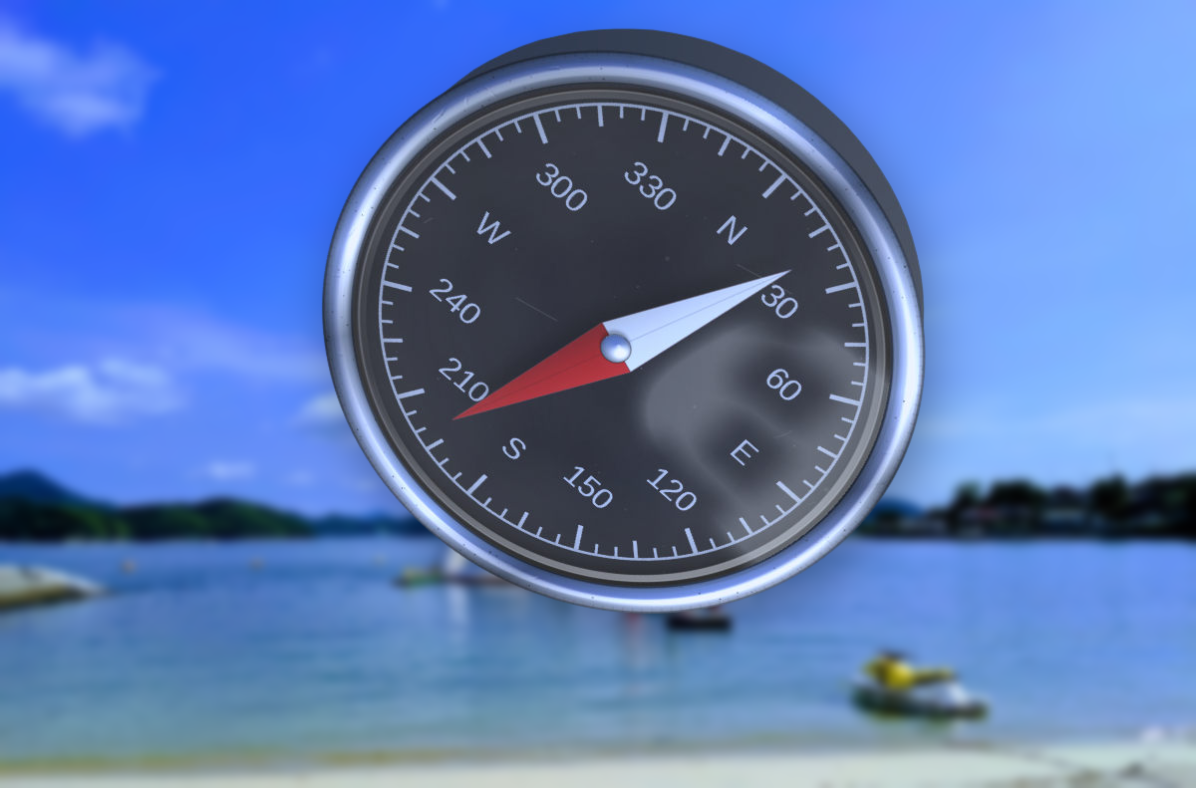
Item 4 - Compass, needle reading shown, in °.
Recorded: 200 °
